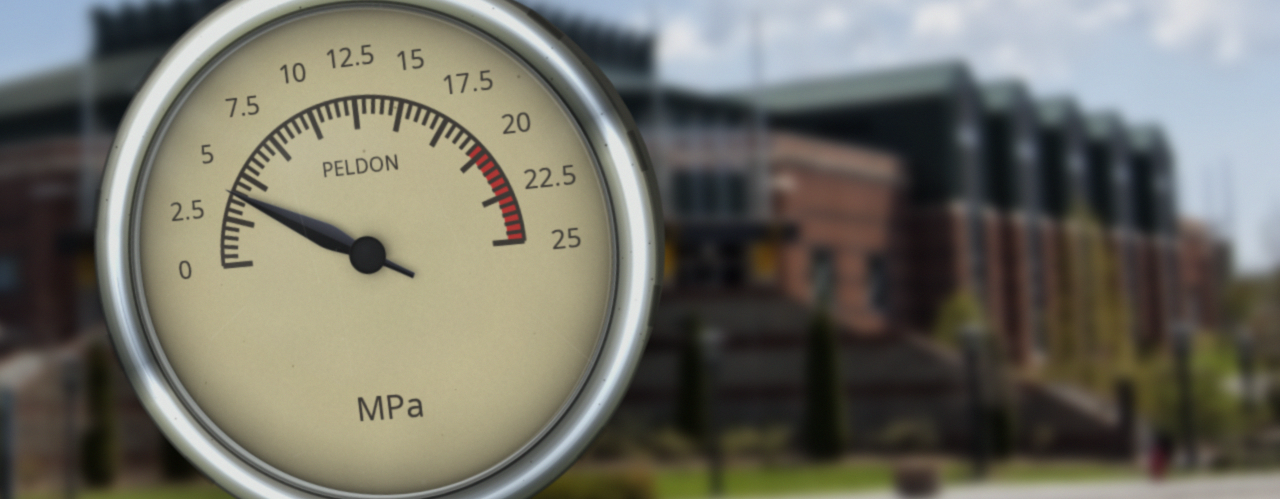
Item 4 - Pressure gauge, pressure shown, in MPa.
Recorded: 4 MPa
